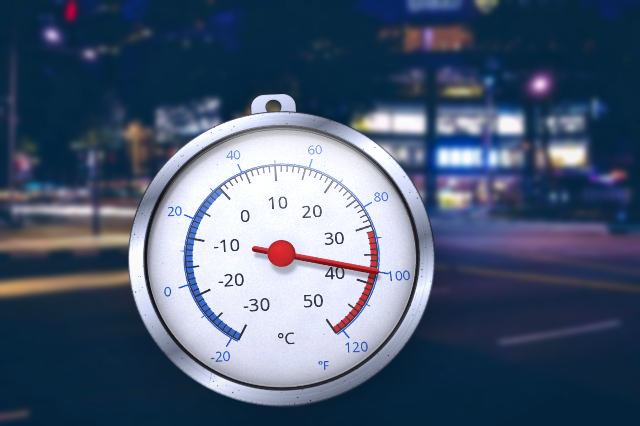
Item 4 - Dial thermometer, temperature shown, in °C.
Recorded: 38 °C
